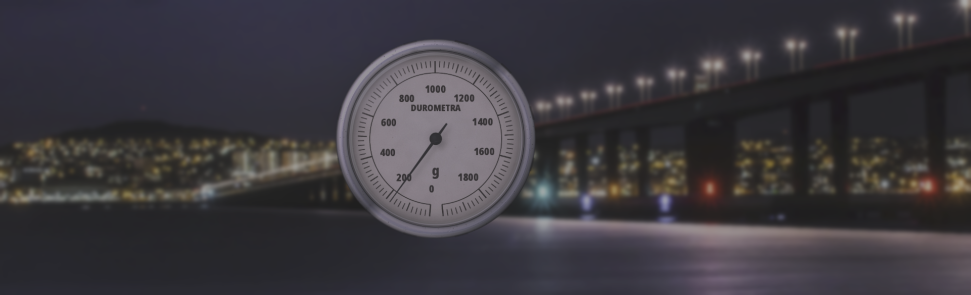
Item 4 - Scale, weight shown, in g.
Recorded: 180 g
